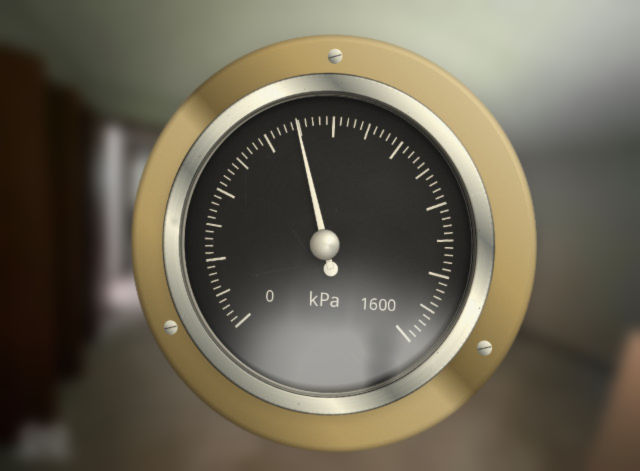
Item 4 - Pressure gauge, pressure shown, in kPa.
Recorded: 700 kPa
